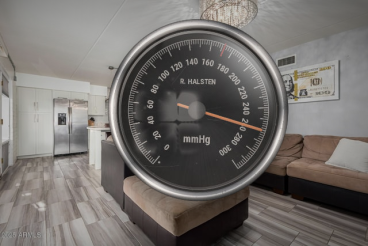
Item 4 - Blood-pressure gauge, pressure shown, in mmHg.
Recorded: 260 mmHg
